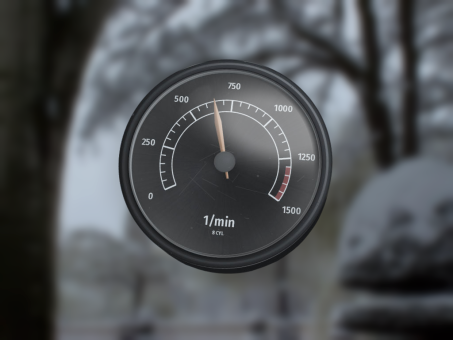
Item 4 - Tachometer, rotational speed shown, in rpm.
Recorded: 650 rpm
